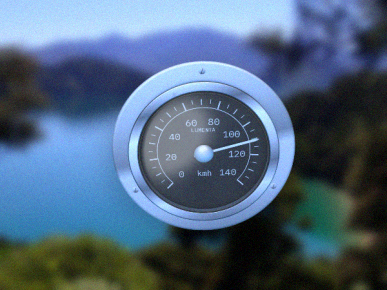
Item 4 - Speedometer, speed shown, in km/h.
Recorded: 110 km/h
